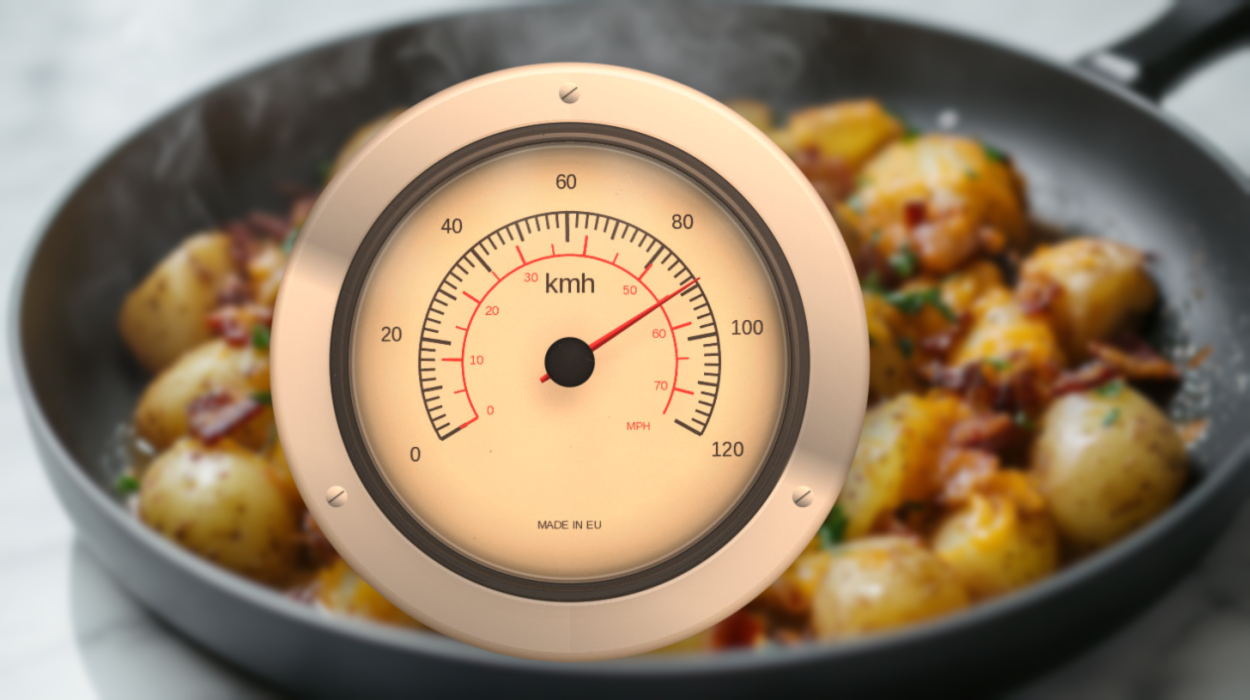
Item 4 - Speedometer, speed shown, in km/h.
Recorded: 89 km/h
